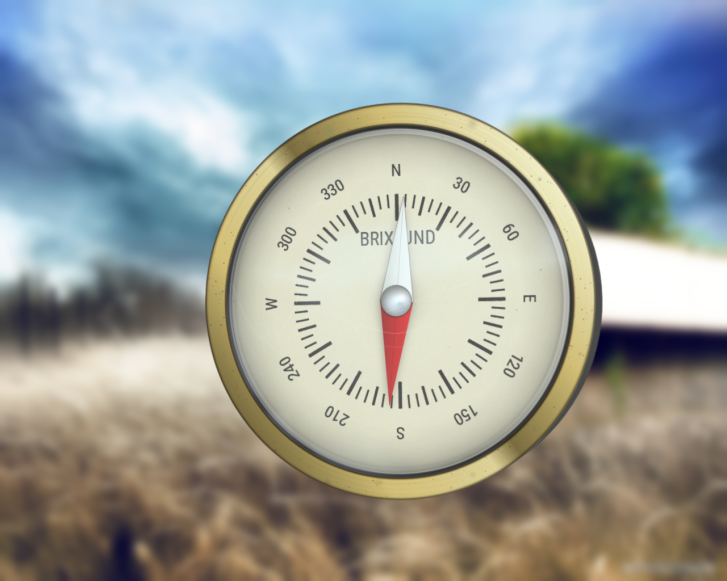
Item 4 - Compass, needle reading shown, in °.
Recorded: 185 °
